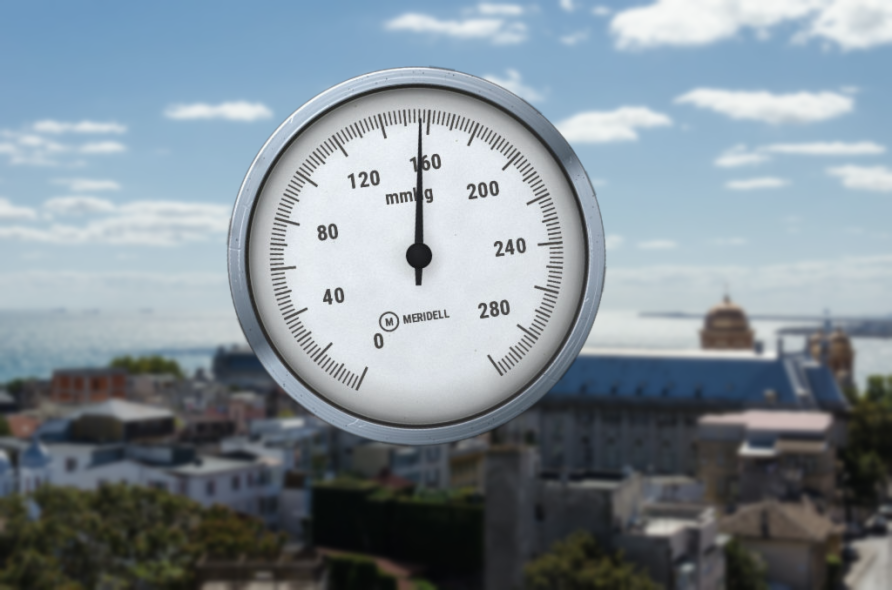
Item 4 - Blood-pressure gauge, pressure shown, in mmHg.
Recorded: 156 mmHg
